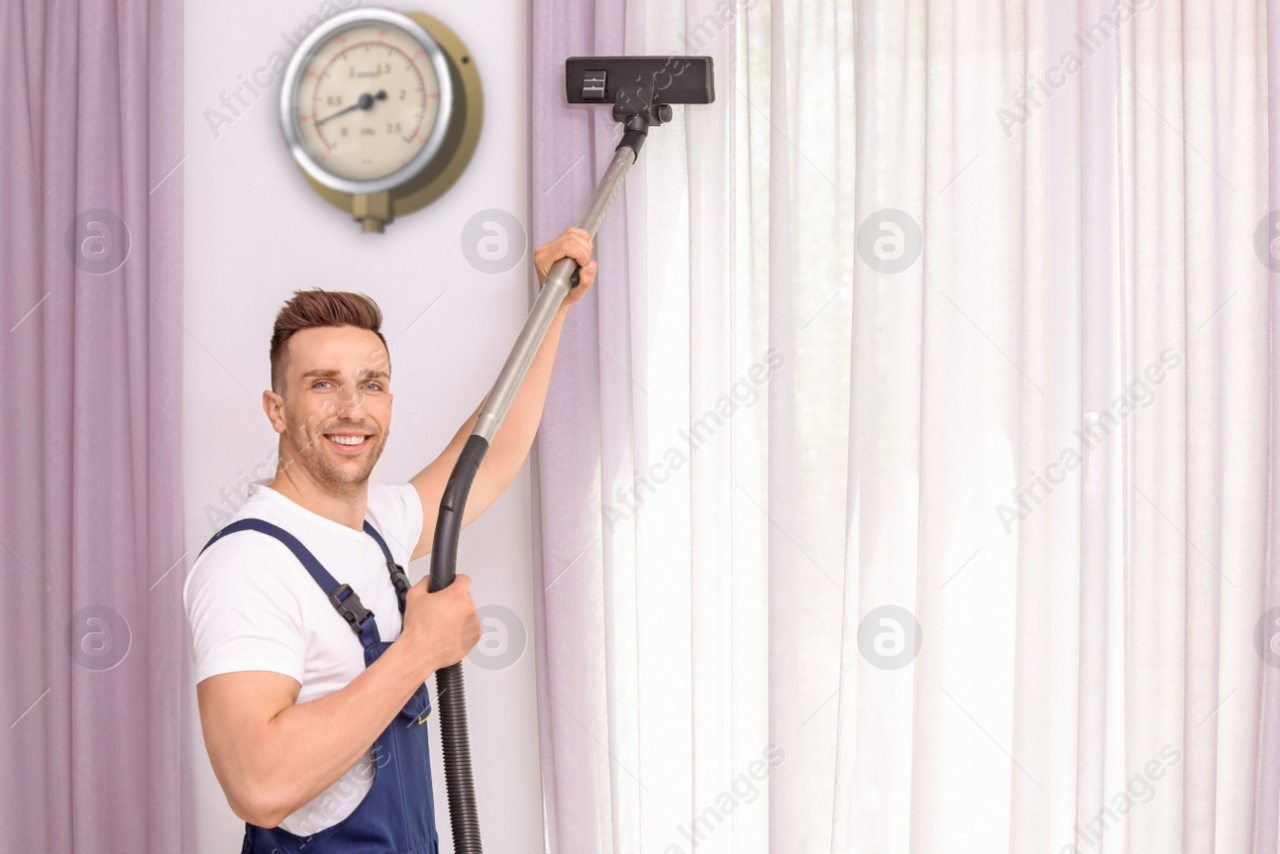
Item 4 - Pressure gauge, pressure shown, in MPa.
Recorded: 0.25 MPa
